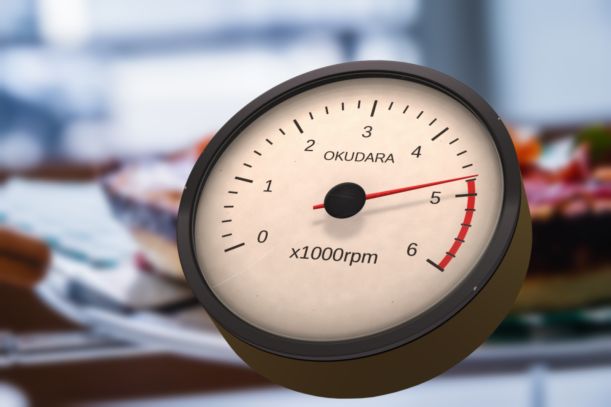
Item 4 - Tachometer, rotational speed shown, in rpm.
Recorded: 4800 rpm
